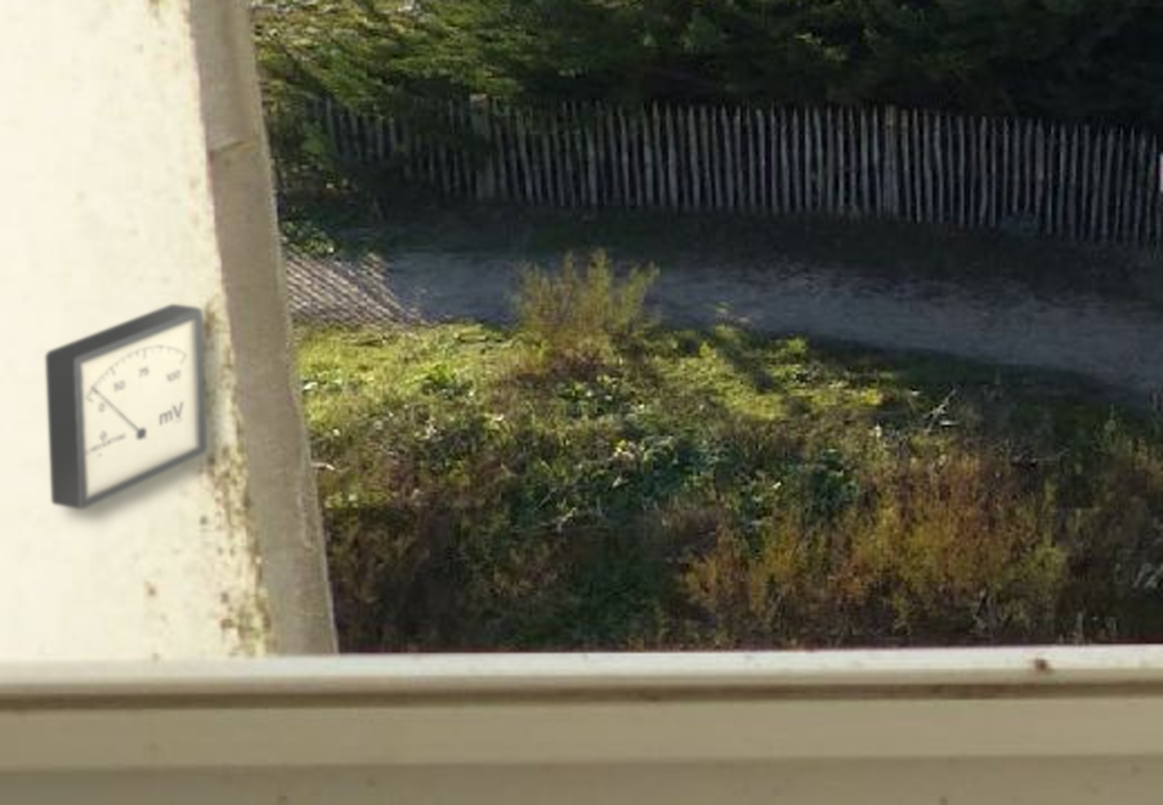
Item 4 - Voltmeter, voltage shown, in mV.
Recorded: 25 mV
